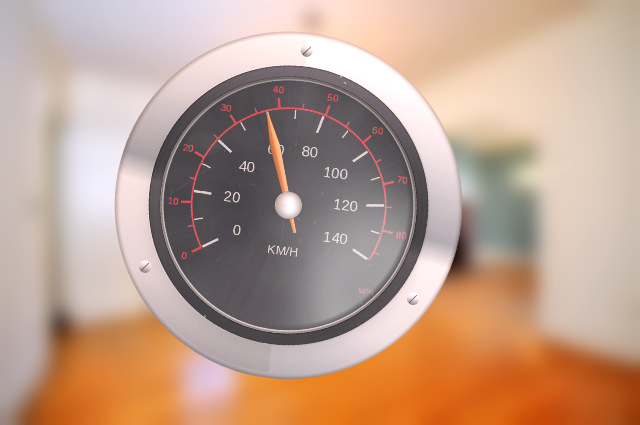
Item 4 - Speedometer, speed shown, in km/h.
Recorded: 60 km/h
